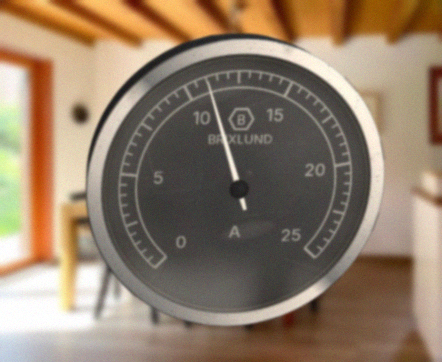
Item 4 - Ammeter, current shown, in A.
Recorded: 11 A
